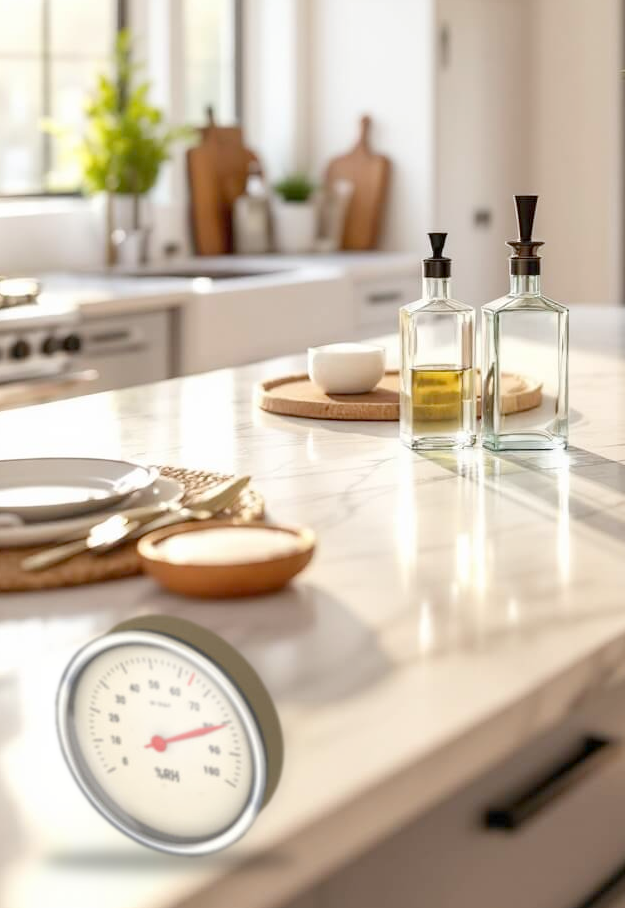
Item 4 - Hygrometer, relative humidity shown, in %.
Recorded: 80 %
